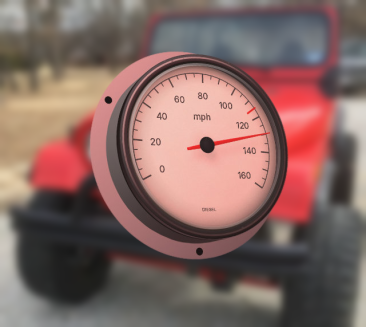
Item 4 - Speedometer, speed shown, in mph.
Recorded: 130 mph
